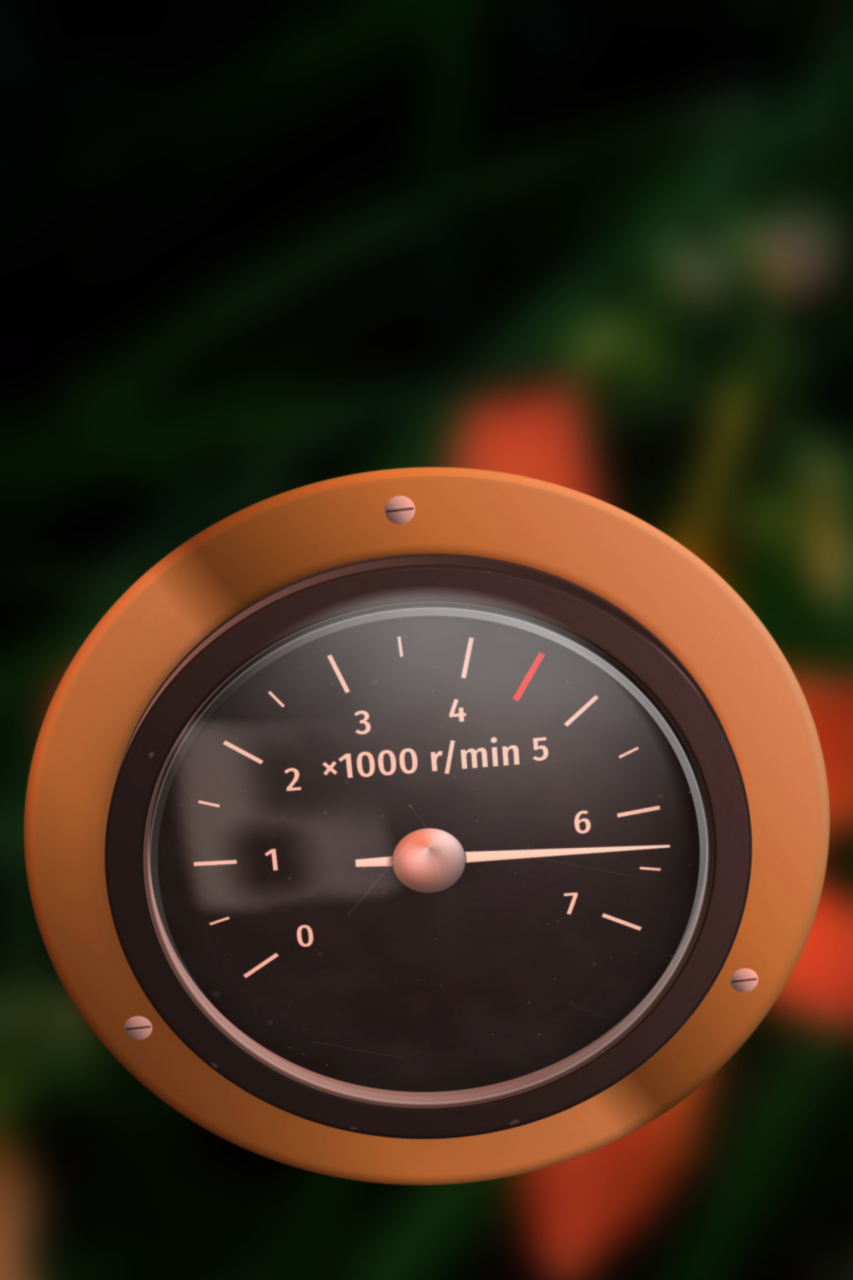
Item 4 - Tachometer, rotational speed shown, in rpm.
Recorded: 6250 rpm
